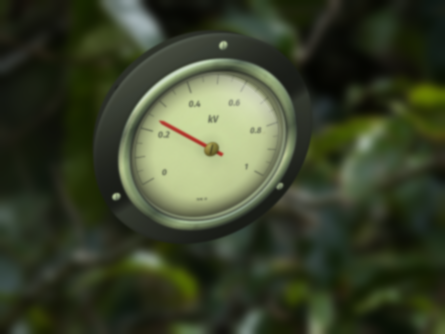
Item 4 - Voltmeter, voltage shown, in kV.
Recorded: 0.25 kV
